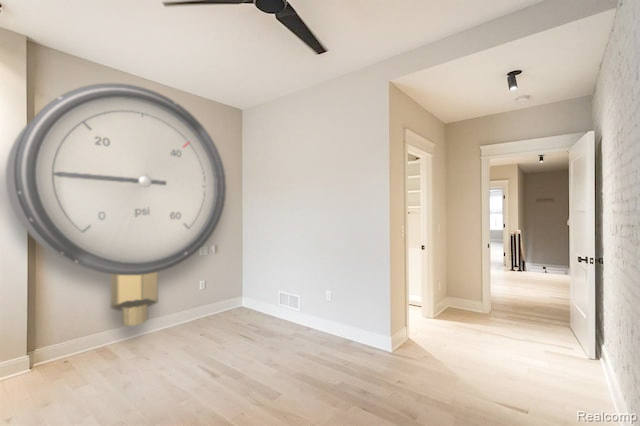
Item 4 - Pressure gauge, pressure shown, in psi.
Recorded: 10 psi
